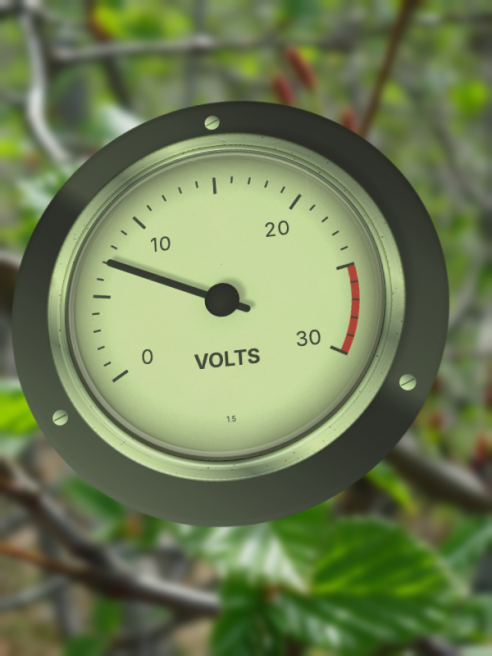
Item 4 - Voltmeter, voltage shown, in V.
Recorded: 7 V
